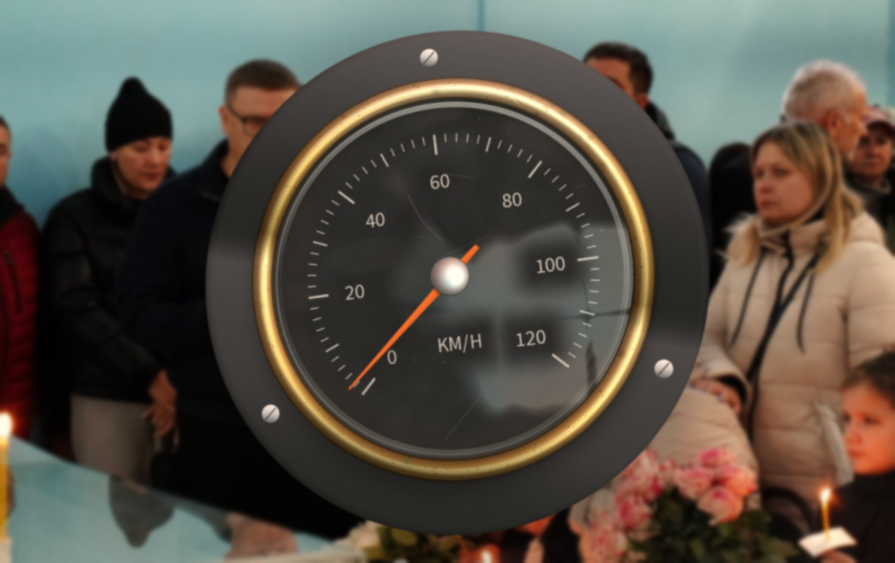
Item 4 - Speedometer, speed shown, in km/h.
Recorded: 2 km/h
